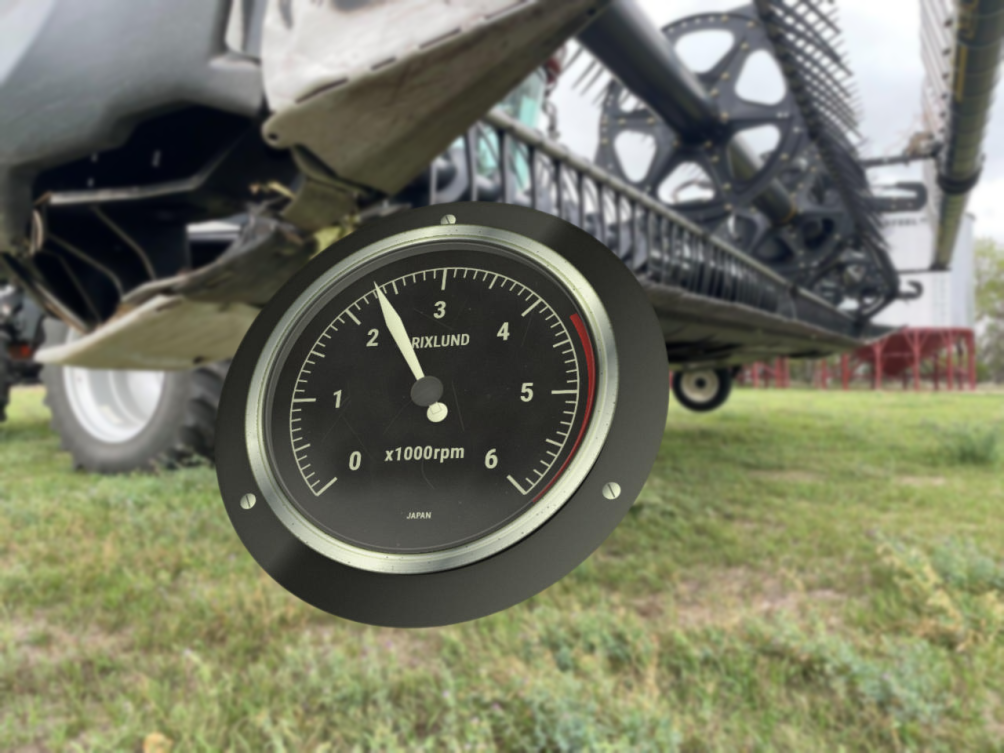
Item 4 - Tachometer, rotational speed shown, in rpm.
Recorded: 2350 rpm
